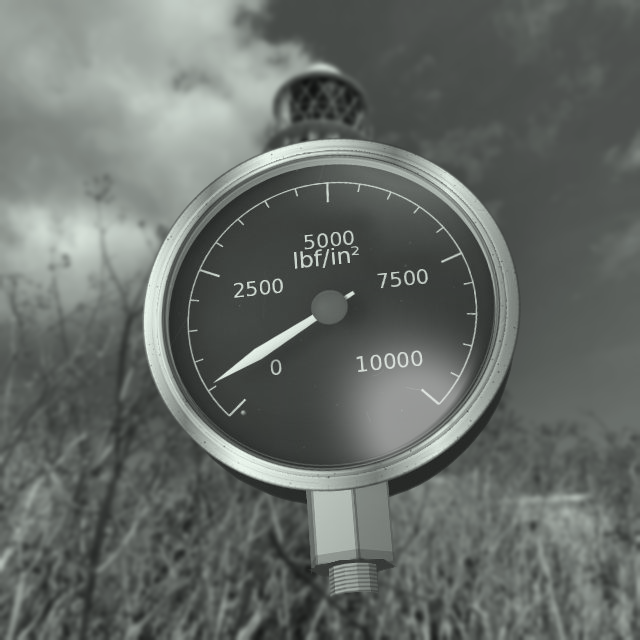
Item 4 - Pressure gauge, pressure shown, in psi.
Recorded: 500 psi
